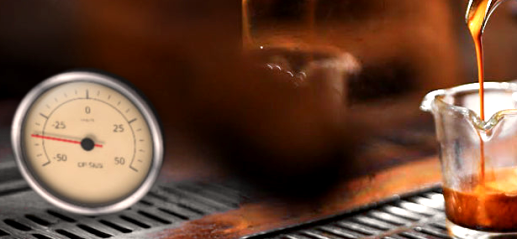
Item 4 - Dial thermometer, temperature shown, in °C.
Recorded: -35 °C
